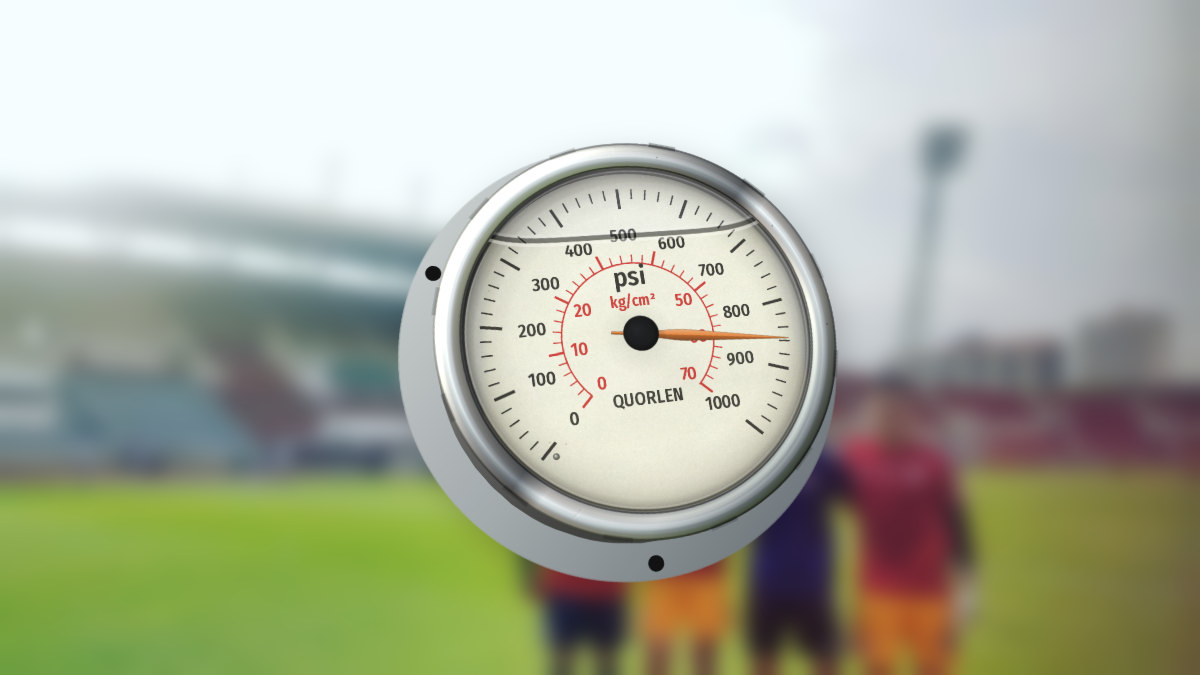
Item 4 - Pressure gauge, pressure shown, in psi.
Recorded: 860 psi
